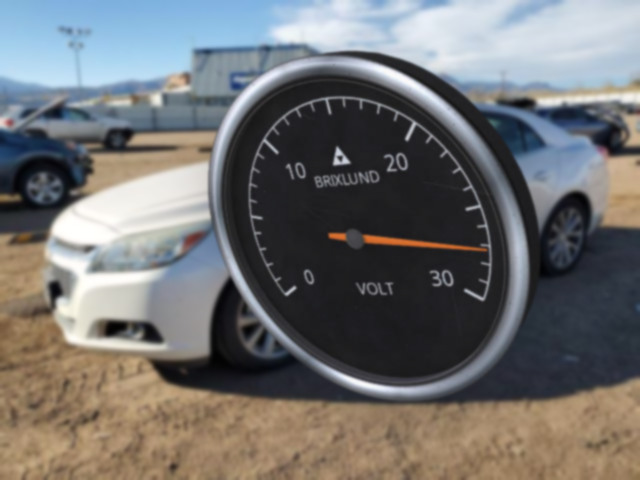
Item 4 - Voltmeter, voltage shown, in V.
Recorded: 27 V
